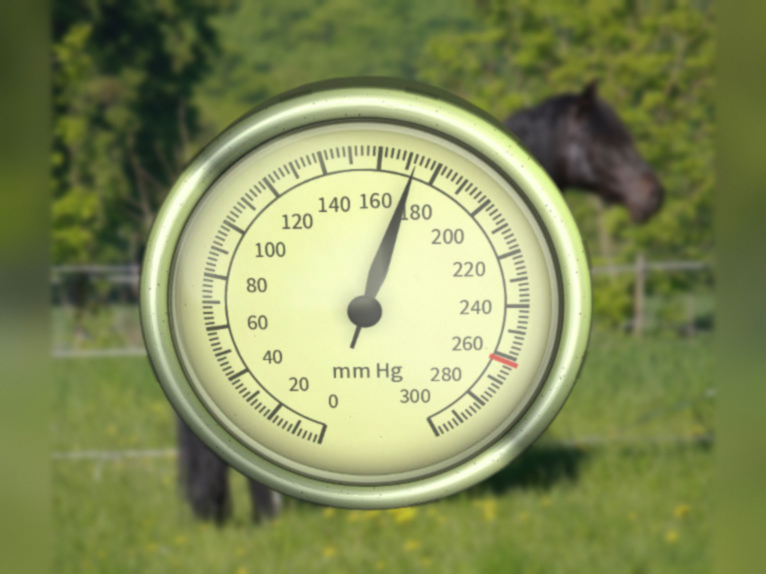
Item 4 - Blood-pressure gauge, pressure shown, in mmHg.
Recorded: 172 mmHg
